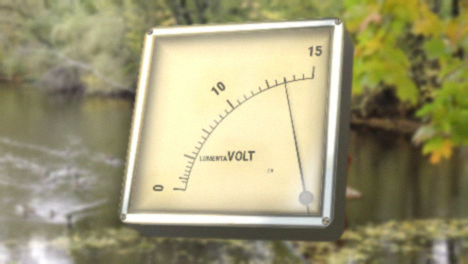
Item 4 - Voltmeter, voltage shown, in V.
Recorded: 13.5 V
